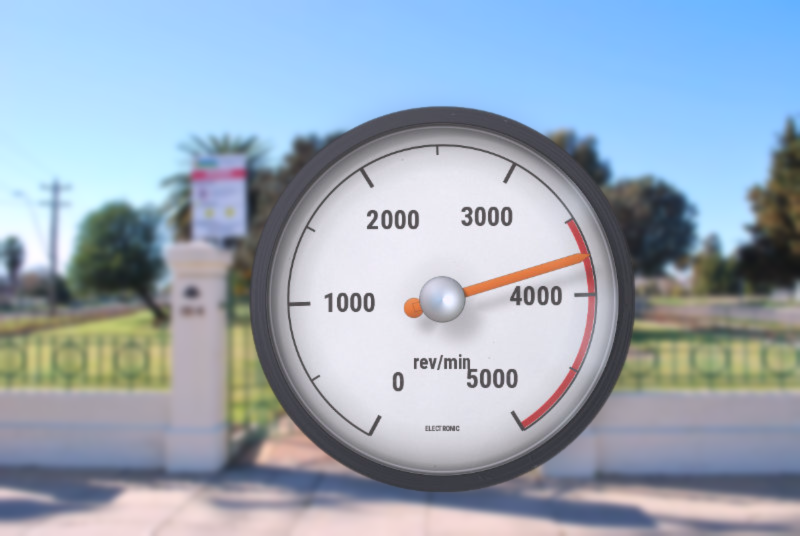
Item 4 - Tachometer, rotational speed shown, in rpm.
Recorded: 3750 rpm
